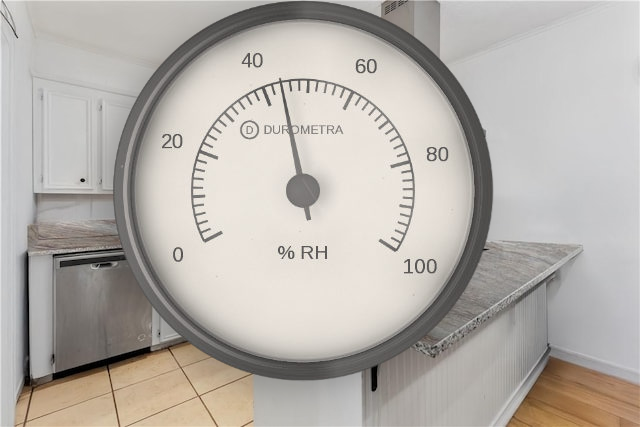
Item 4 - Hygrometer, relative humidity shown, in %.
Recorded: 44 %
